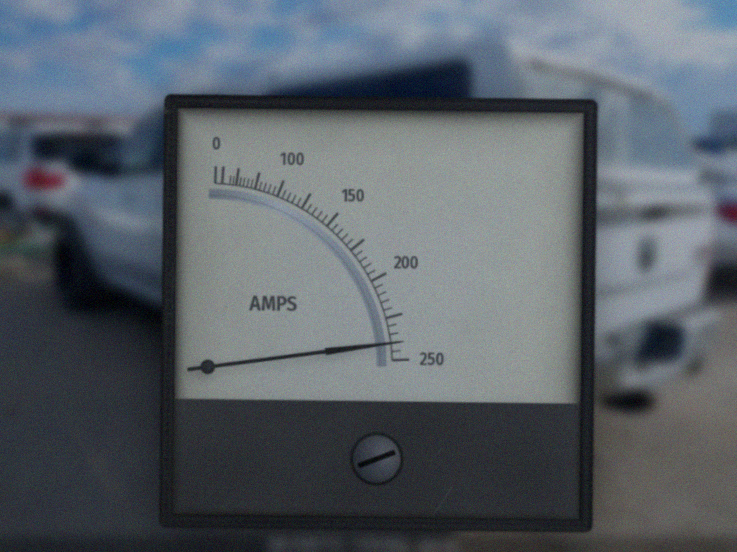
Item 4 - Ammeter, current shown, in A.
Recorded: 240 A
